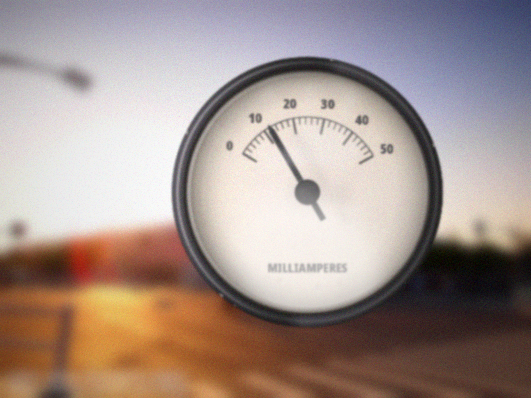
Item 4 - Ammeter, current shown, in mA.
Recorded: 12 mA
